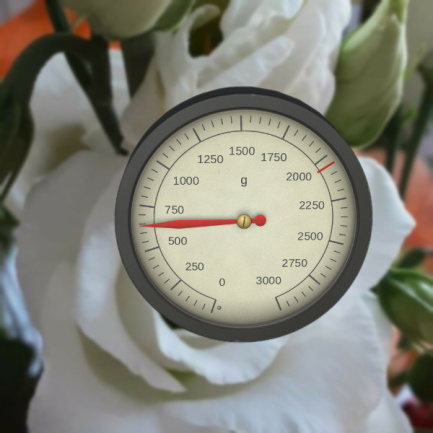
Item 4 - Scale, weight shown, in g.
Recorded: 650 g
